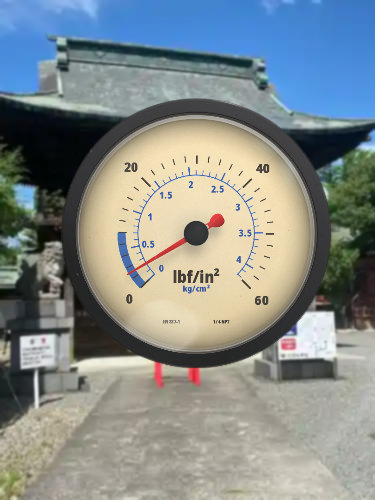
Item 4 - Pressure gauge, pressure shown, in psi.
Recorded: 3 psi
